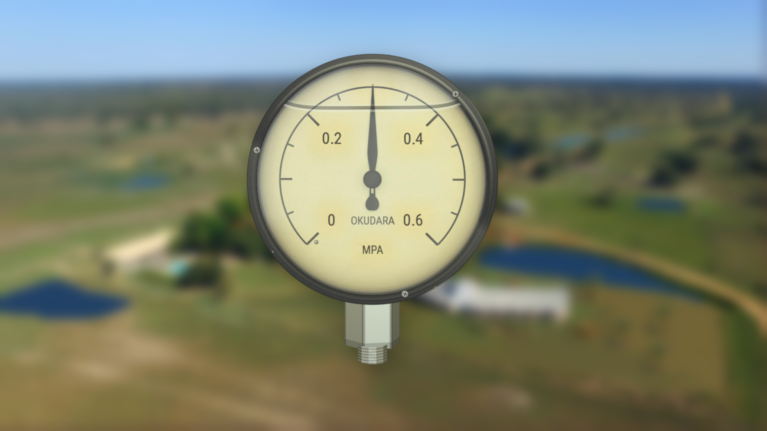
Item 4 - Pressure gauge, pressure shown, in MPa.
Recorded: 0.3 MPa
